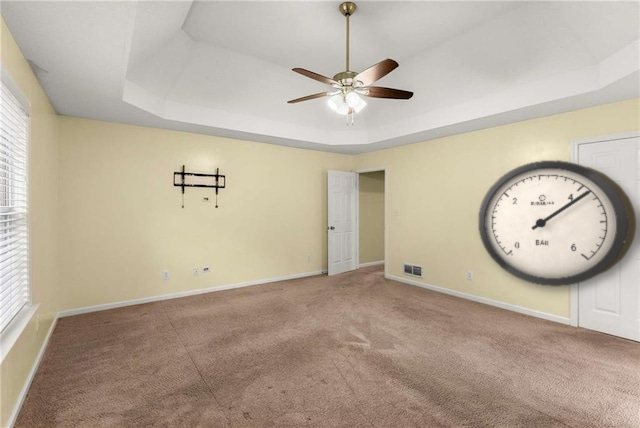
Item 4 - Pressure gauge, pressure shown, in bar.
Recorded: 4.2 bar
